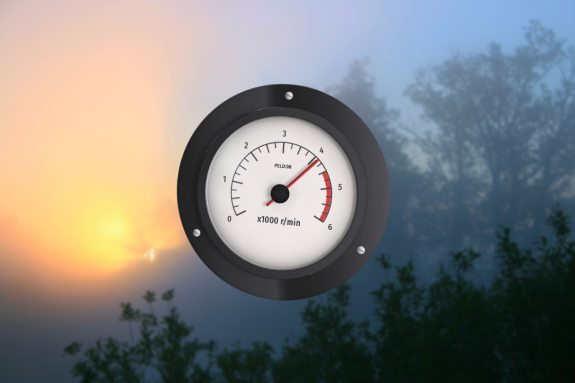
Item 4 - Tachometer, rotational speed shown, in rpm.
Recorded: 4125 rpm
